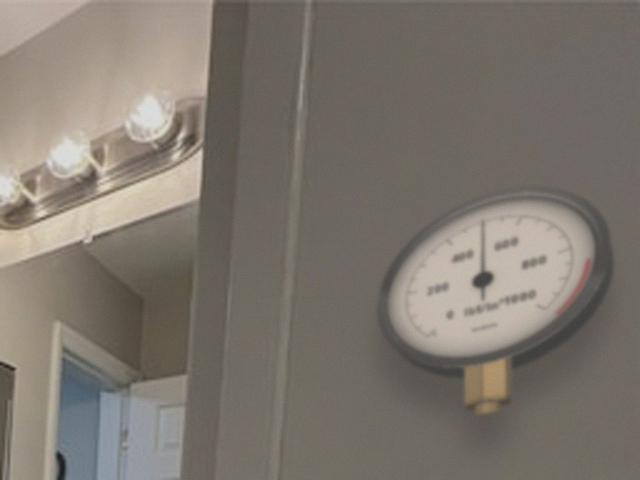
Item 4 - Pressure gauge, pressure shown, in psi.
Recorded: 500 psi
